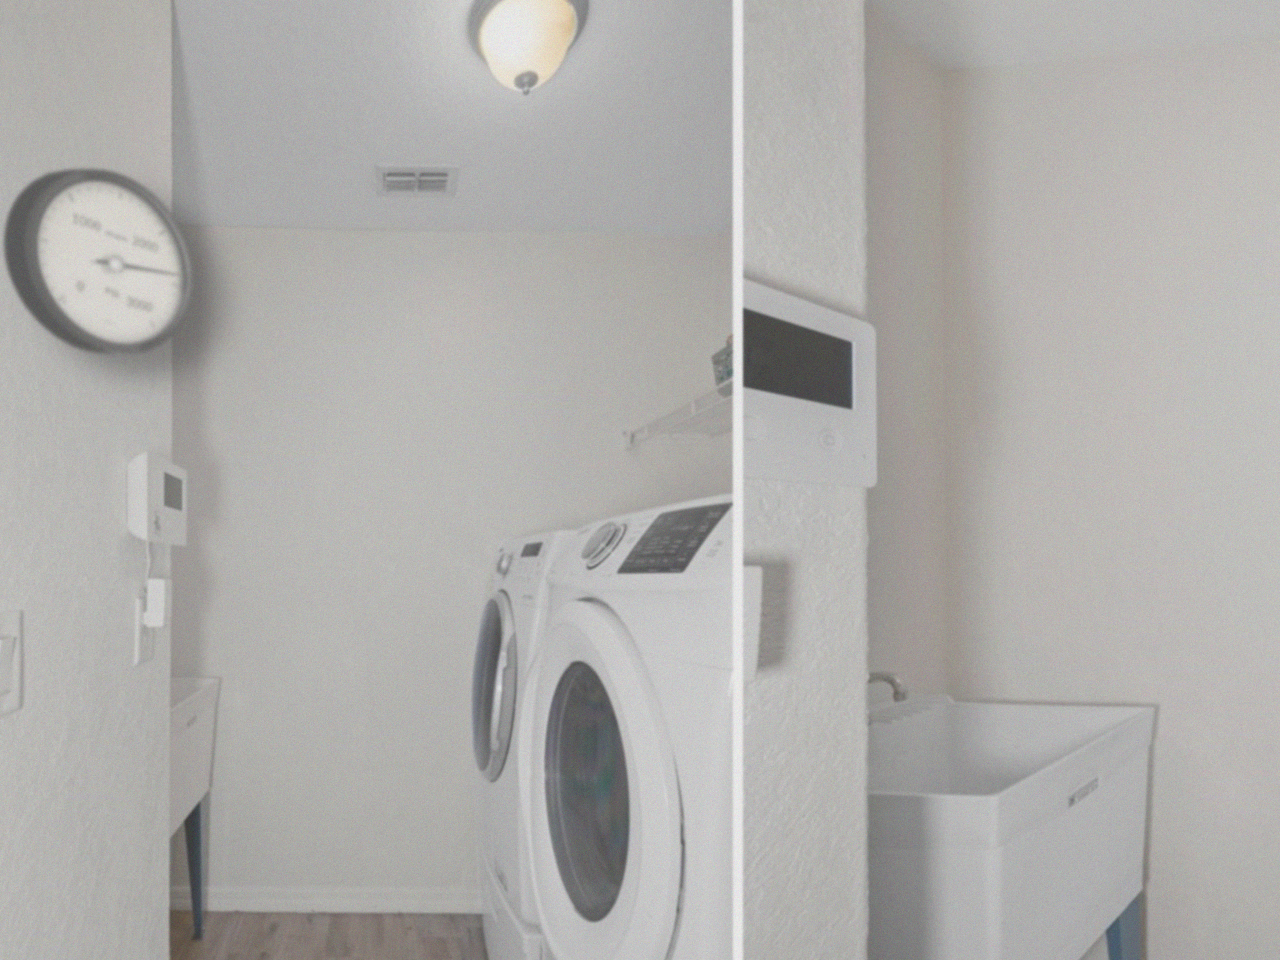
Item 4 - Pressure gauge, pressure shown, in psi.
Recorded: 2400 psi
